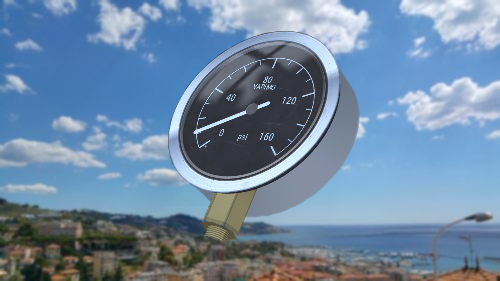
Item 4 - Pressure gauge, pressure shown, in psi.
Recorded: 10 psi
